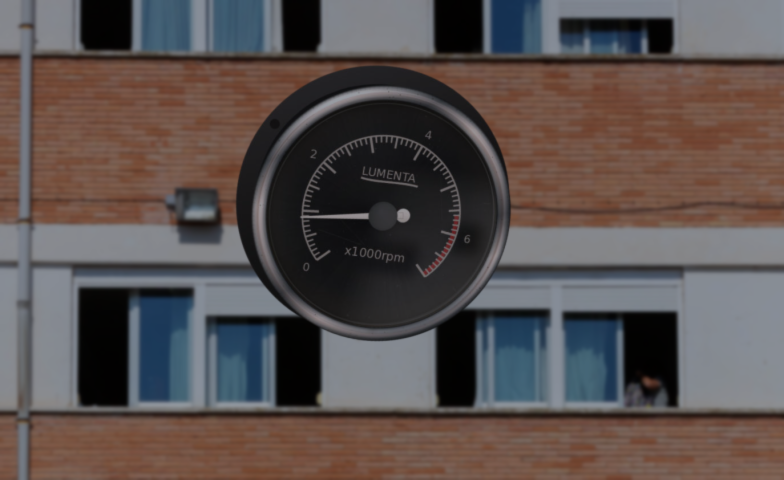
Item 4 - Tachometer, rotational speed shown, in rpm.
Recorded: 900 rpm
